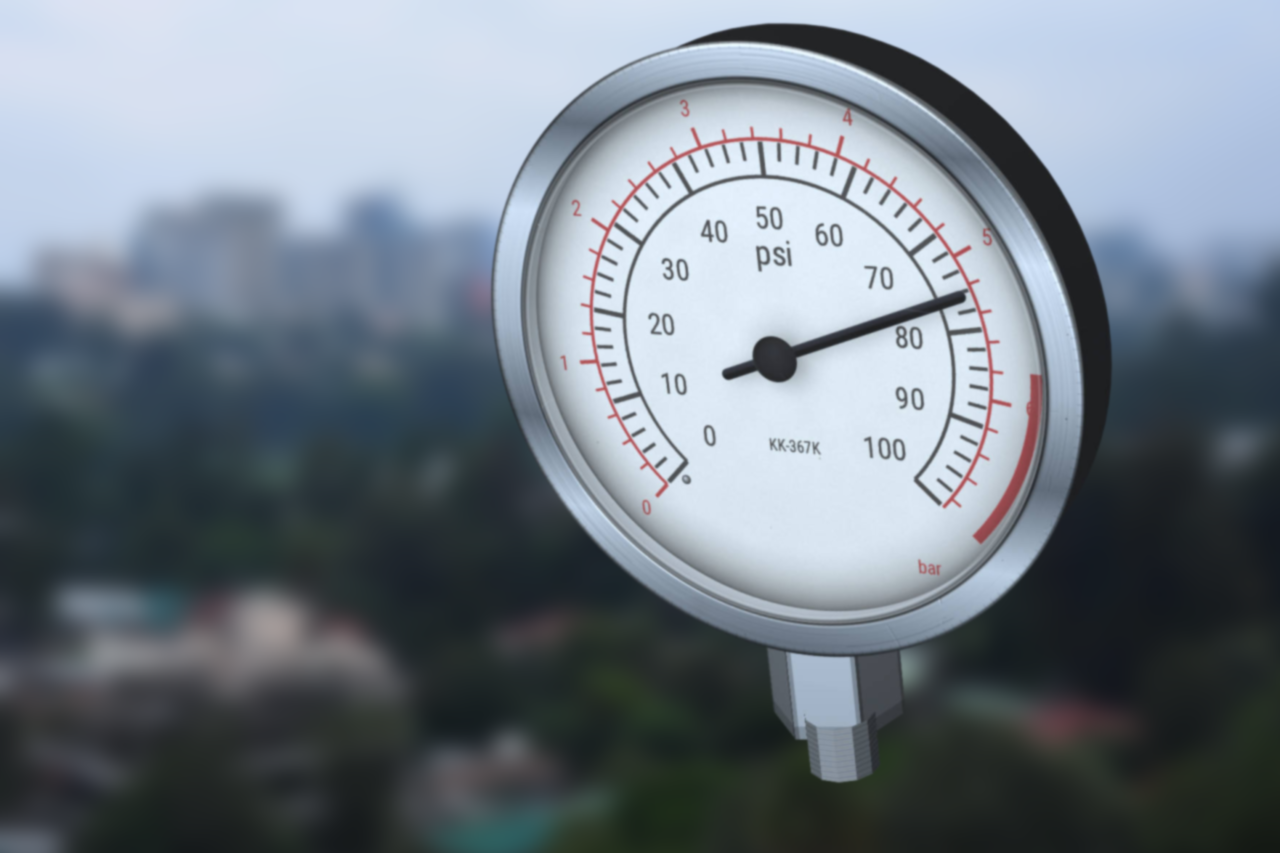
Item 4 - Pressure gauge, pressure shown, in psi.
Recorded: 76 psi
